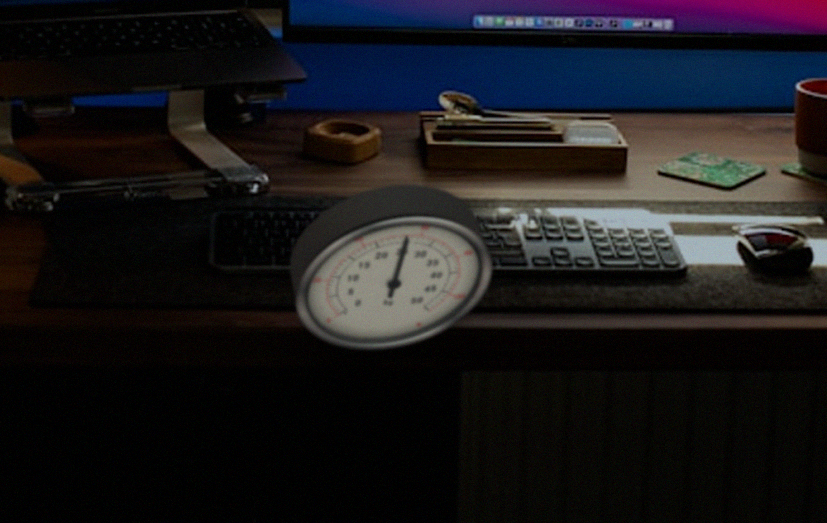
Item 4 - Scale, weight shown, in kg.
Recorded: 25 kg
